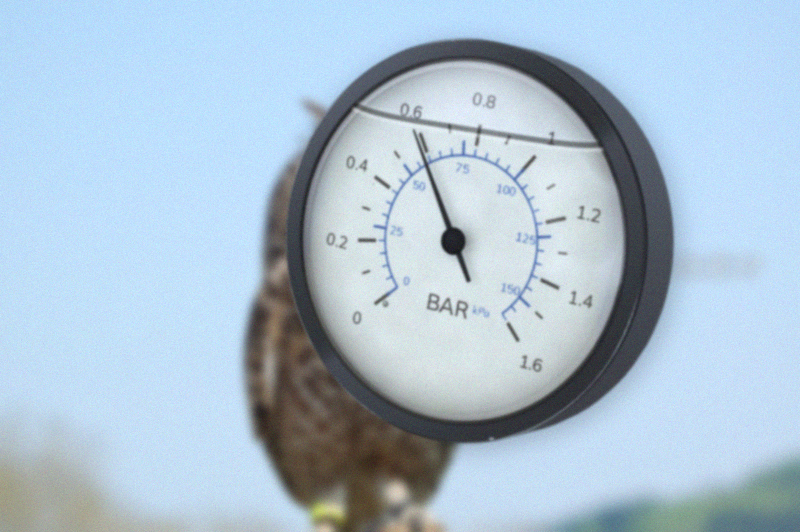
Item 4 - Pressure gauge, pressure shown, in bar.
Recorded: 0.6 bar
